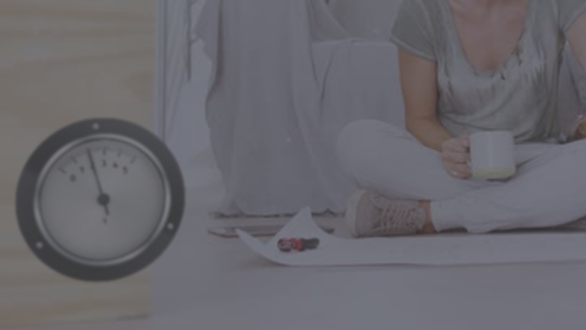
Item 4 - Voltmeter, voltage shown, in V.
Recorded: 2 V
